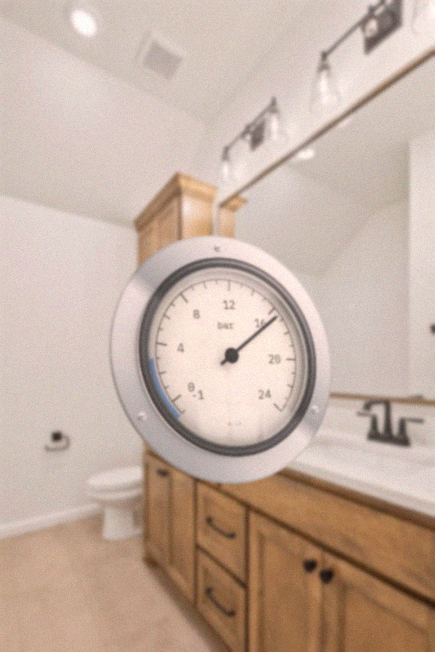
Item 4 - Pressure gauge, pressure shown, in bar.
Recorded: 16.5 bar
